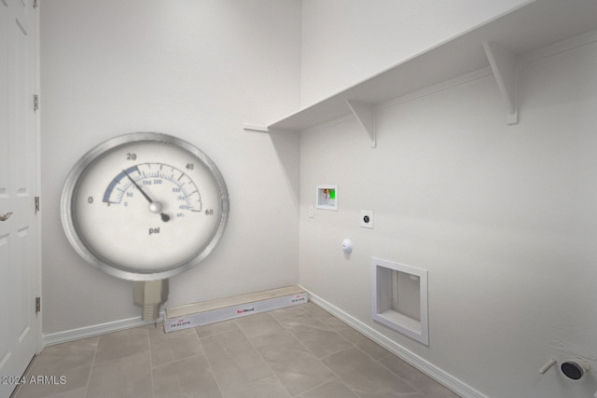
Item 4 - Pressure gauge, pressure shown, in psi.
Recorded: 15 psi
